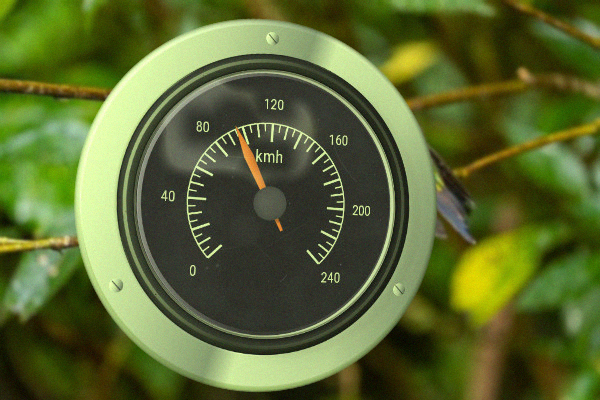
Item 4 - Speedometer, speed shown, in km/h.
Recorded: 95 km/h
